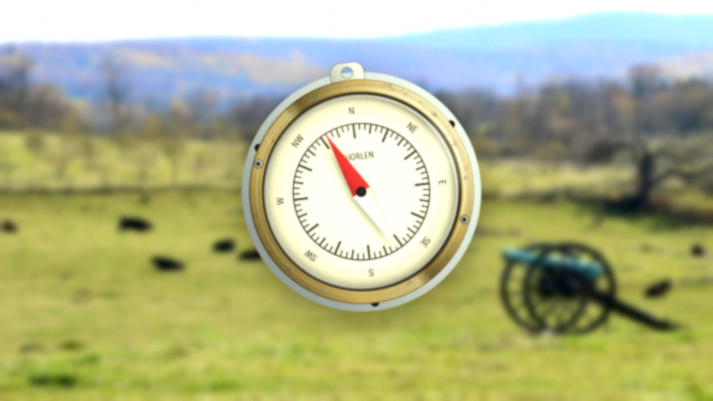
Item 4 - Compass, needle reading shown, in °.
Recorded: 335 °
